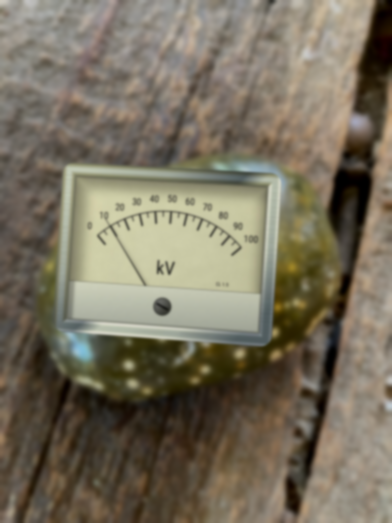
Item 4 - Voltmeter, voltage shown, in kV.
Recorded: 10 kV
